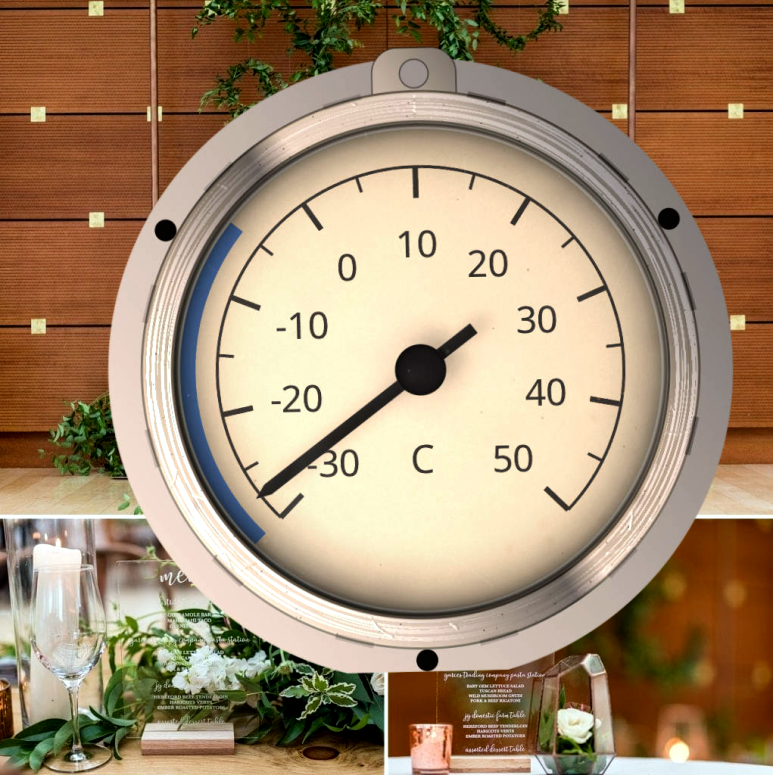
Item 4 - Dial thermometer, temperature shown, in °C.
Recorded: -27.5 °C
